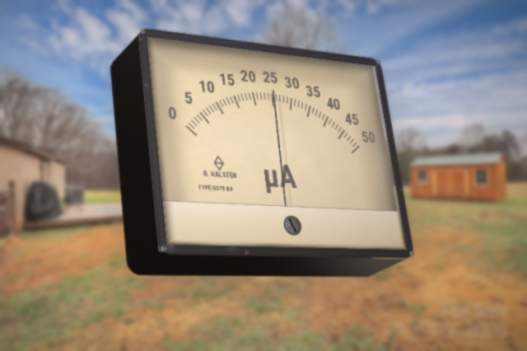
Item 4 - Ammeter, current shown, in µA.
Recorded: 25 µA
